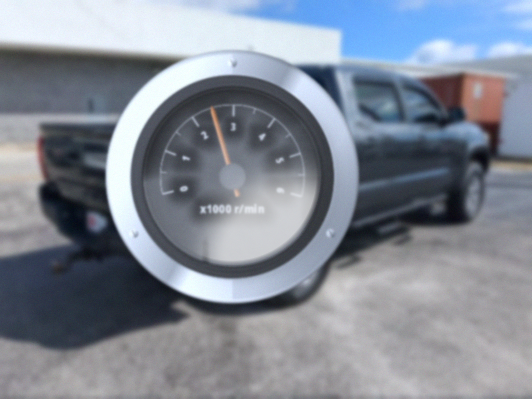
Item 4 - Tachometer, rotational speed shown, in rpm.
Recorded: 2500 rpm
